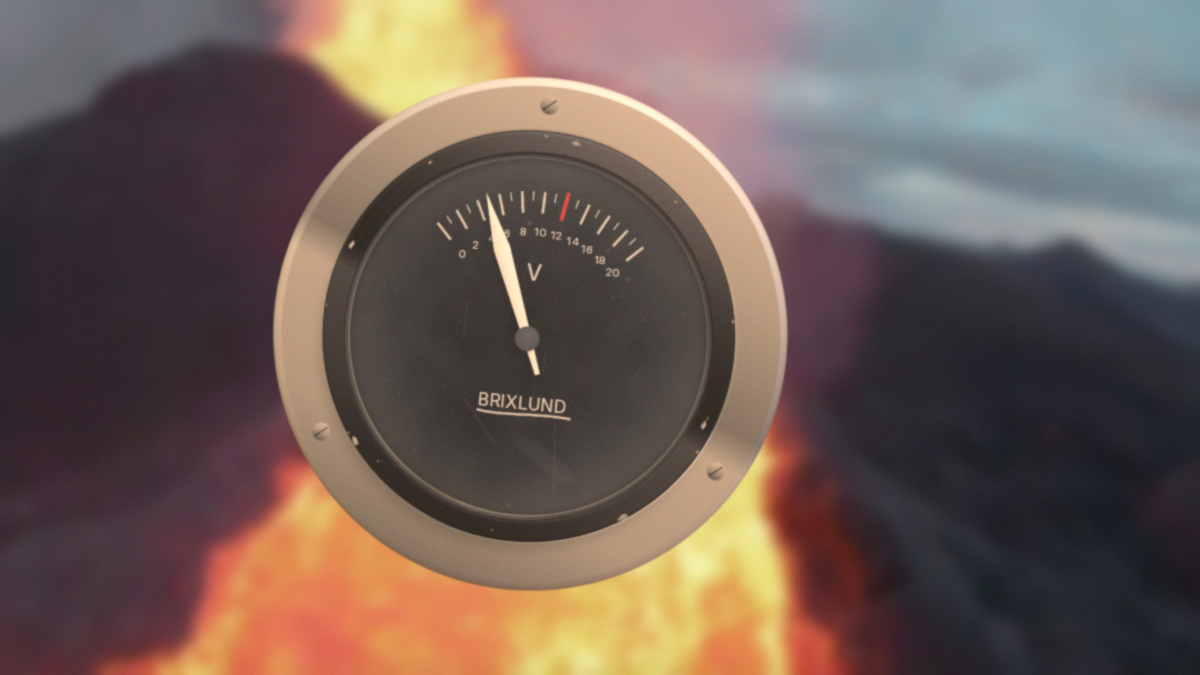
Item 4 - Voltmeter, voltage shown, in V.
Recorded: 5 V
